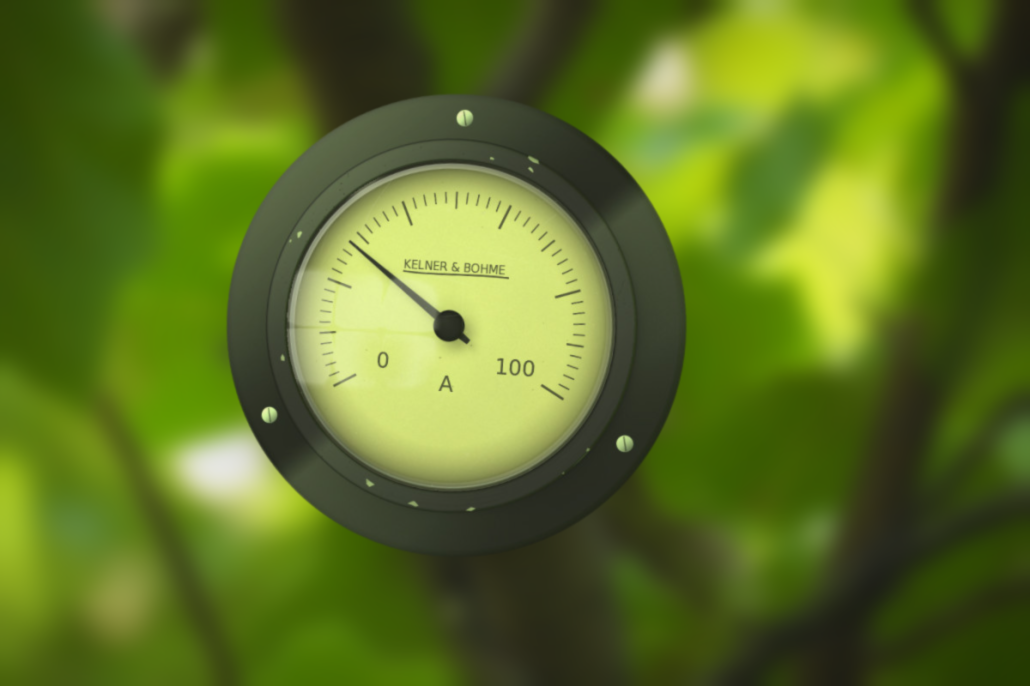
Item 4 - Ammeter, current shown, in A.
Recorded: 28 A
